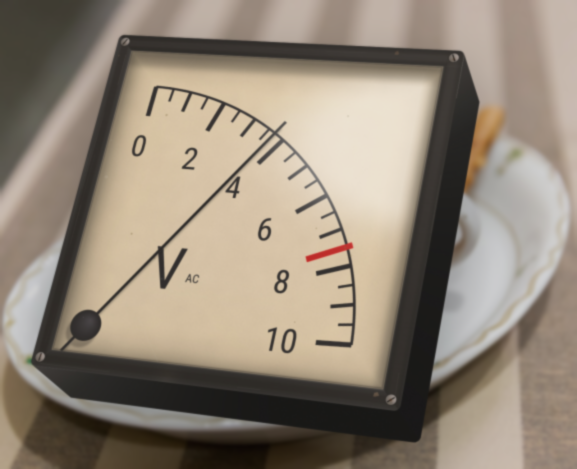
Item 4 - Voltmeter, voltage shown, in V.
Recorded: 3.75 V
